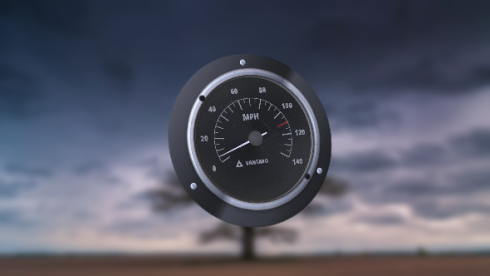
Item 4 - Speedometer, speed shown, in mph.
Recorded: 5 mph
